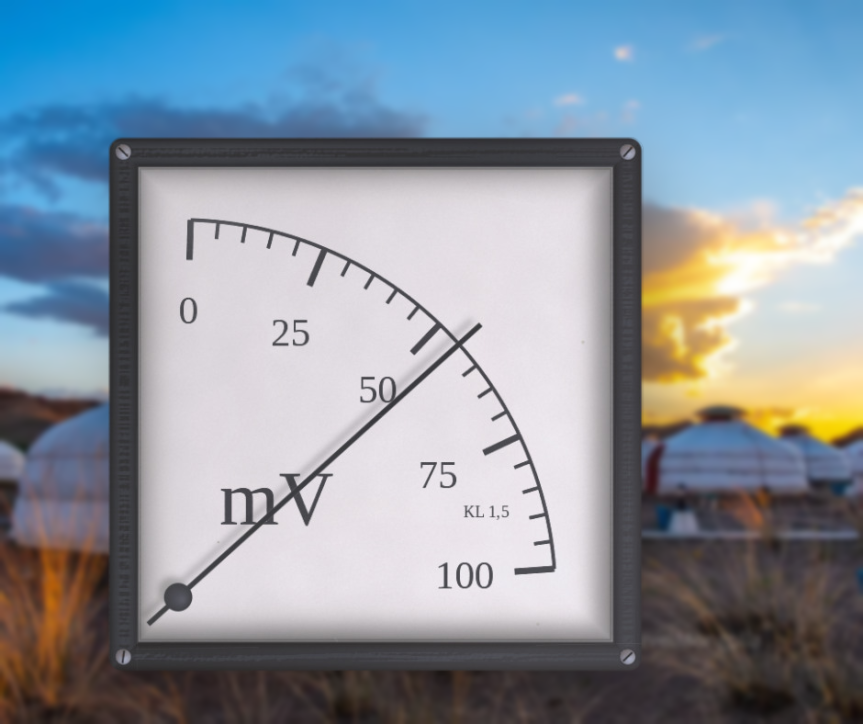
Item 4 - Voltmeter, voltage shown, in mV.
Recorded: 55 mV
